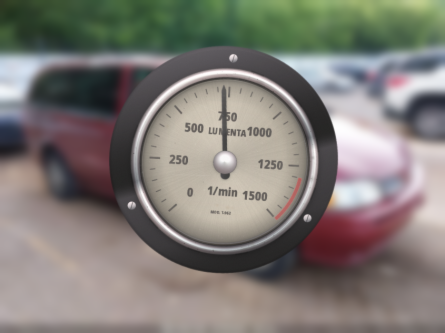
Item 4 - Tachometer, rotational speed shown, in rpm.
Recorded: 725 rpm
